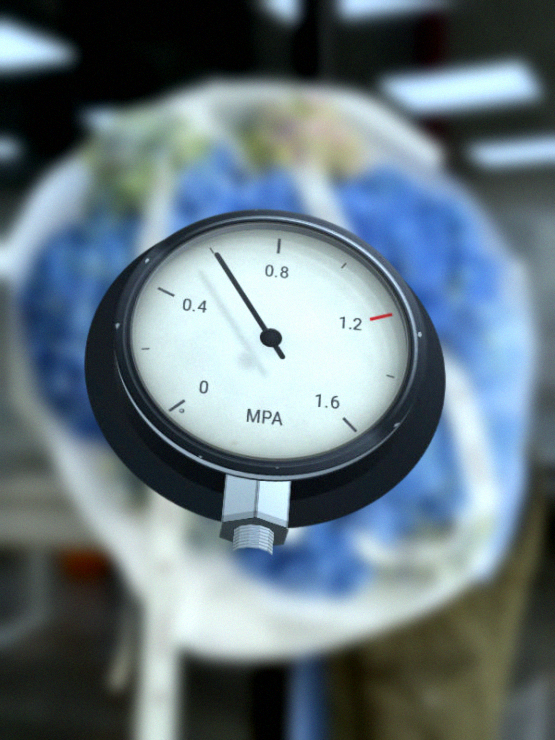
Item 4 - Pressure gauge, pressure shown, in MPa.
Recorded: 0.6 MPa
